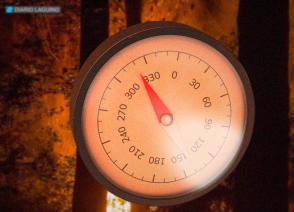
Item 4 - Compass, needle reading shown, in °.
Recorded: 320 °
